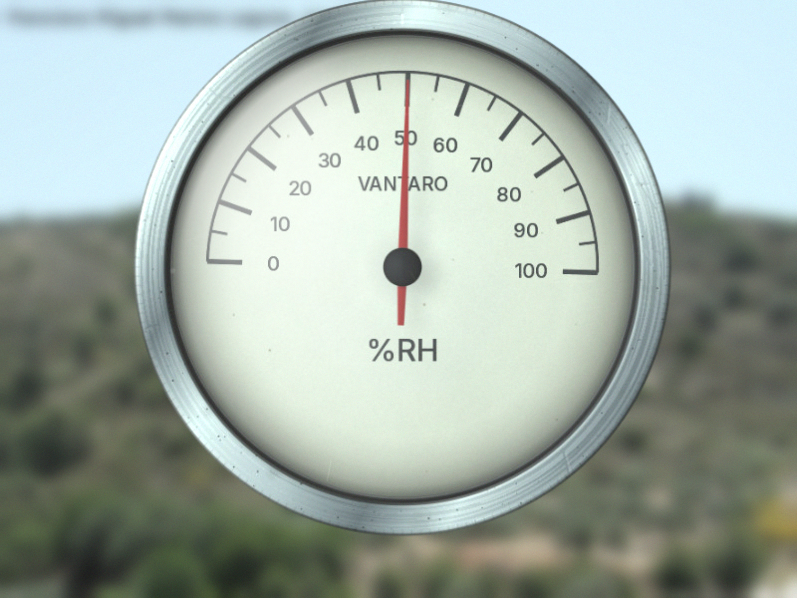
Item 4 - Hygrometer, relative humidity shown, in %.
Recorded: 50 %
